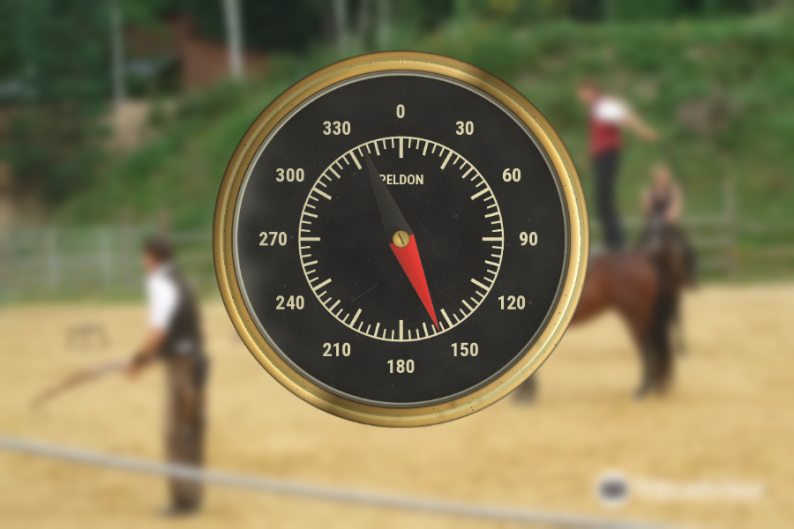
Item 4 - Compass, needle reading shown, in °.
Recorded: 157.5 °
